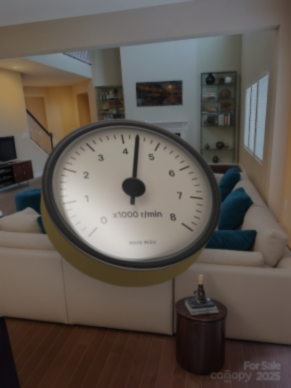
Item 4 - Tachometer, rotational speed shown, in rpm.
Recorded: 4400 rpm
